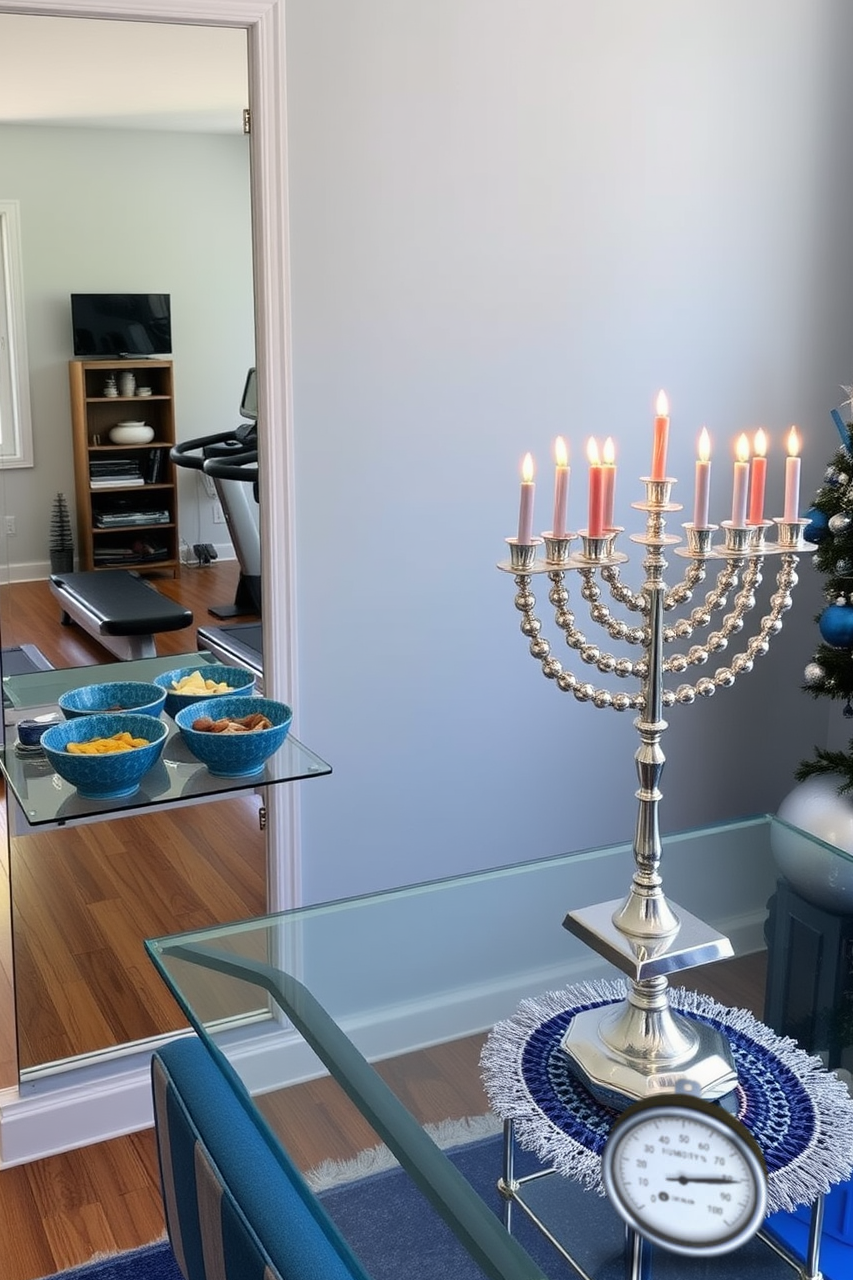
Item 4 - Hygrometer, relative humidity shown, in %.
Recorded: 80 %
